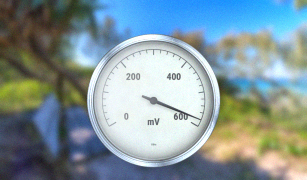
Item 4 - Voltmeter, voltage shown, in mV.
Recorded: 580 mV
